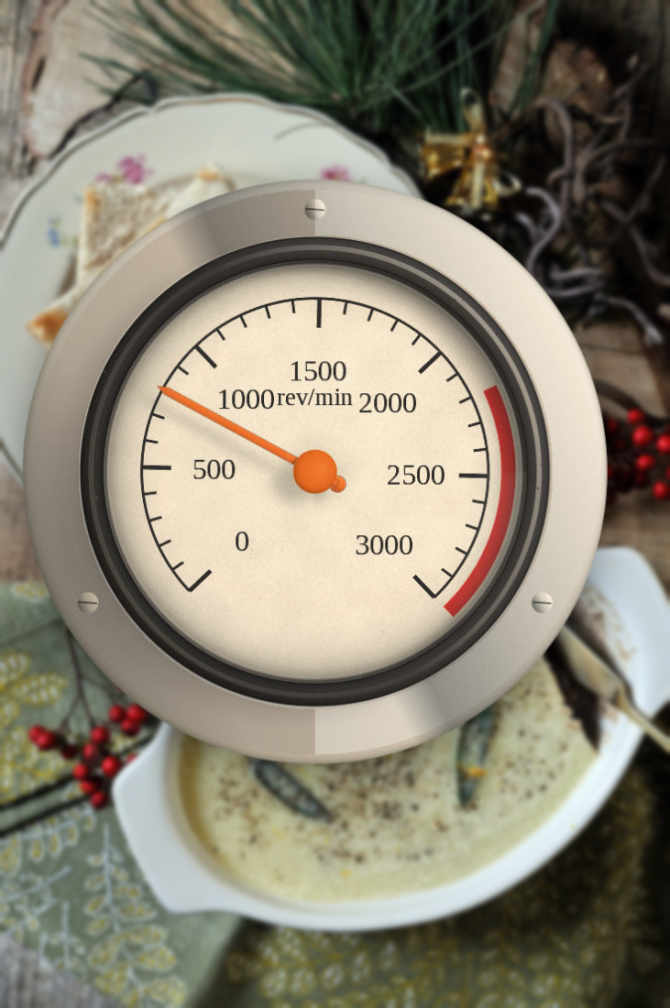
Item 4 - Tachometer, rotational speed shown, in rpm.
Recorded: 800 rpm
